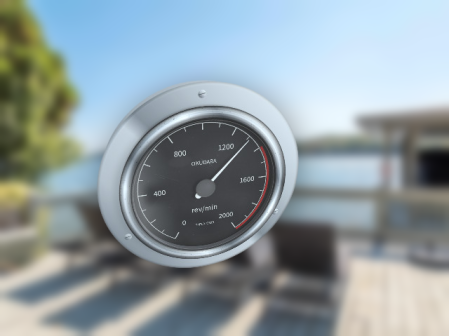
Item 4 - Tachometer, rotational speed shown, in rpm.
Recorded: 1300 rpm
